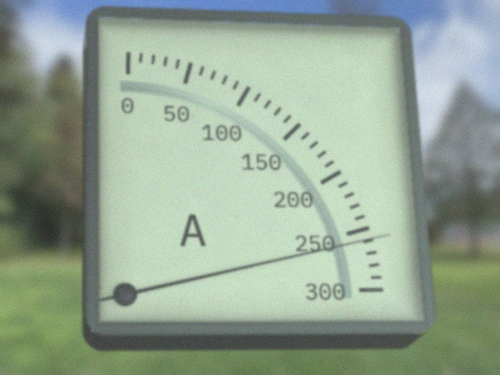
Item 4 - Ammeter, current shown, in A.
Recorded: 260 A
